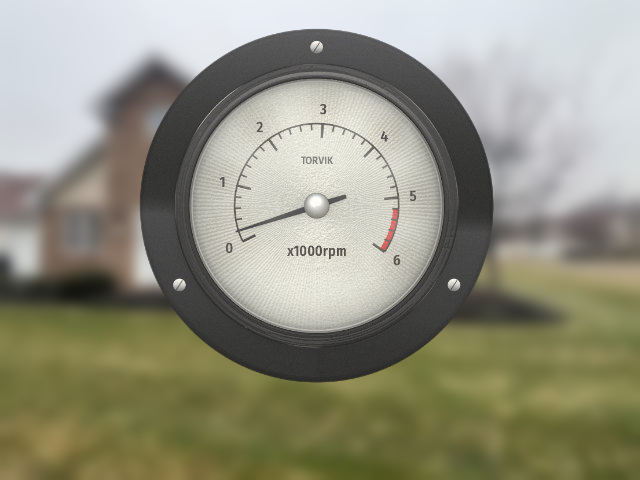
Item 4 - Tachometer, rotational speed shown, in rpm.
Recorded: 200 rpm
